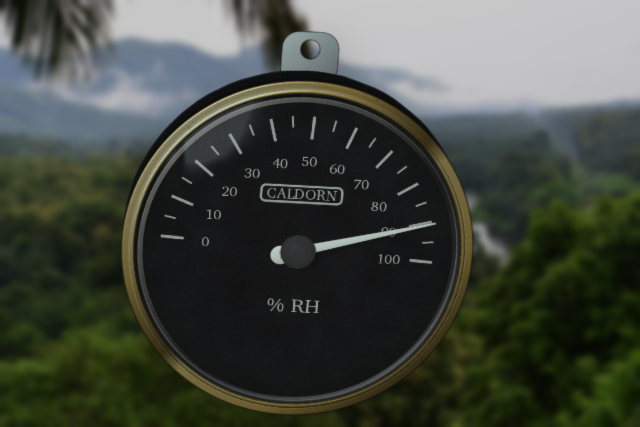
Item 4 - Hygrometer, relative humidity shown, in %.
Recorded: 90 %
